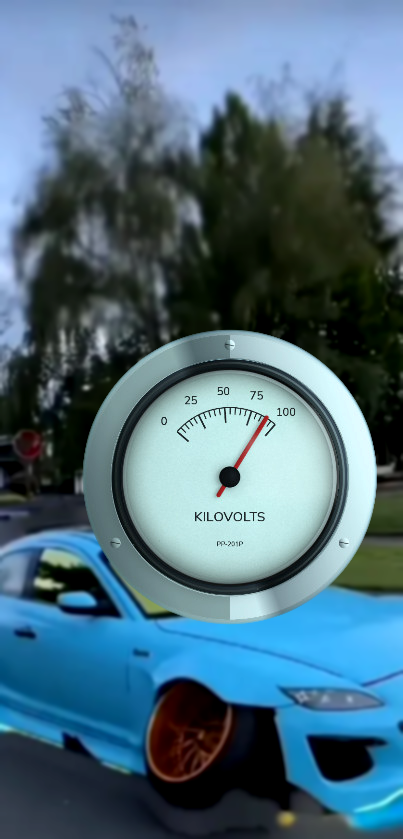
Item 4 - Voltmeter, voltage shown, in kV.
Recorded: 90 kV
